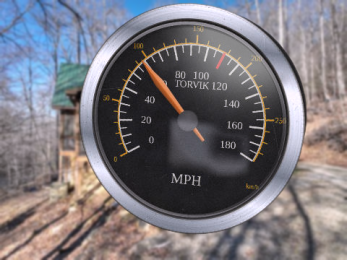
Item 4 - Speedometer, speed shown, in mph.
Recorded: 60 mph
